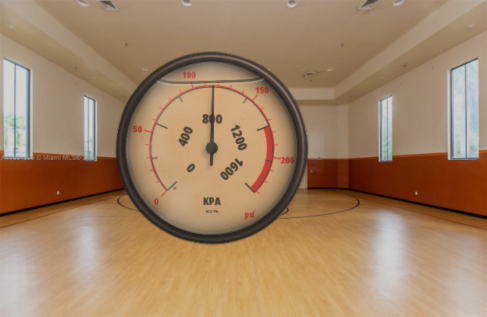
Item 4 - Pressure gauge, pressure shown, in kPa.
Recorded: 800 kPa
